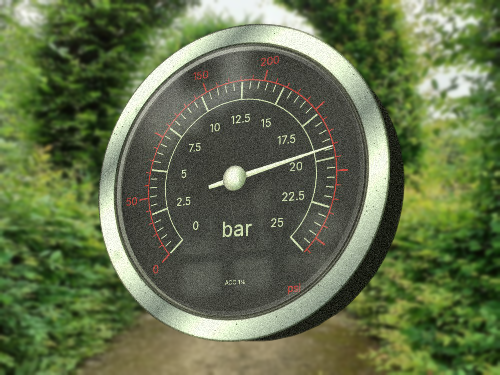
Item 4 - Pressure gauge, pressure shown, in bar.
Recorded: 19.5 bar
